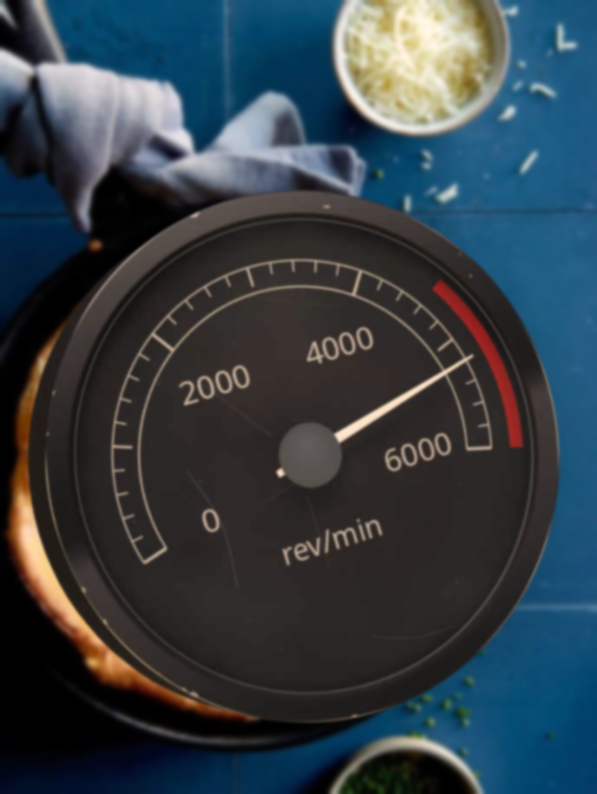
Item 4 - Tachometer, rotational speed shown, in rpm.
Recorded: 5200 rpm
